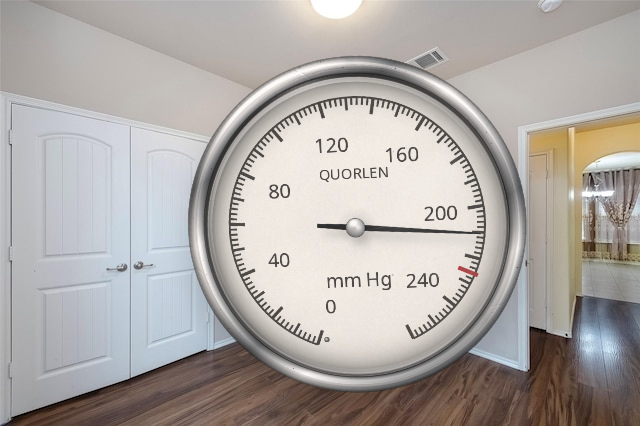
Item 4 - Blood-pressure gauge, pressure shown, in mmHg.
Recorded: 210 mmHg
